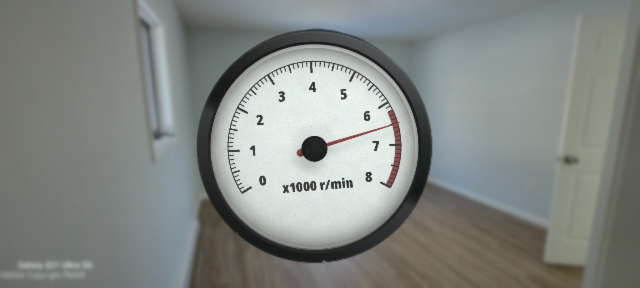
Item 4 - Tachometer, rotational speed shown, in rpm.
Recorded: 6500 rpm
